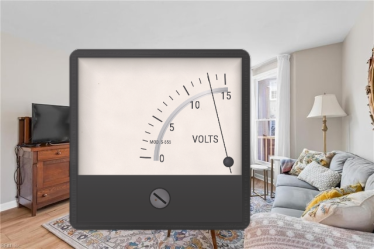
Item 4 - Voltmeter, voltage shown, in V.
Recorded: 13 V
